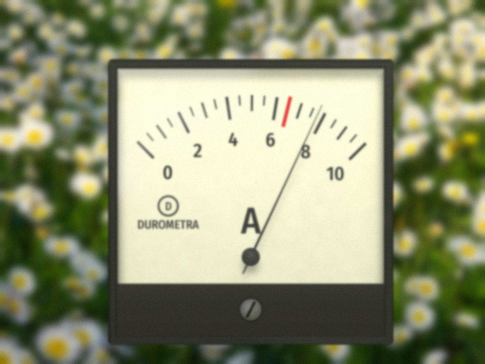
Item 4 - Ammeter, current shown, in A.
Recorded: 7.75 A
